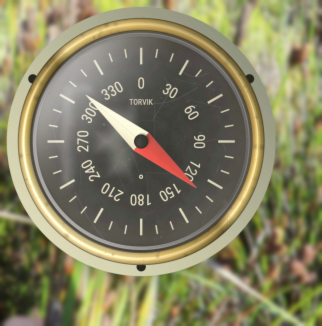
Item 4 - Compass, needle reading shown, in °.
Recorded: 130 °
